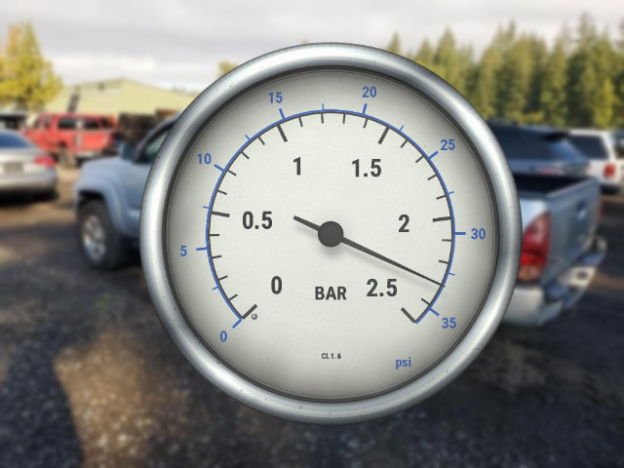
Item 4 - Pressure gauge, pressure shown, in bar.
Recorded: 2.3 bar
